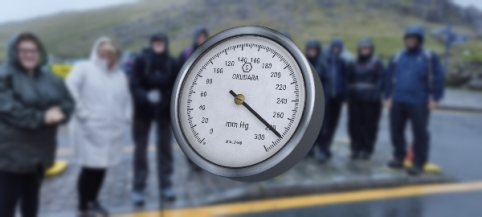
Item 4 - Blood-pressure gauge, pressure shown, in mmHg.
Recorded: 280 mmHg
